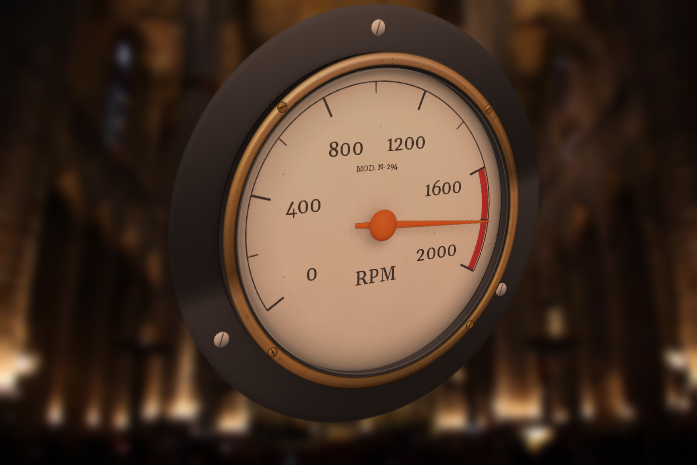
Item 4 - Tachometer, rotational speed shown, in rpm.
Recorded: 1800 rpm
